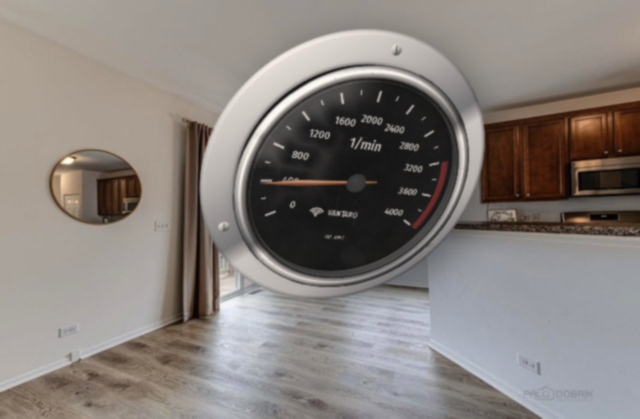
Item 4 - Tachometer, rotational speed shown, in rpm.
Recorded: 400 rpm
